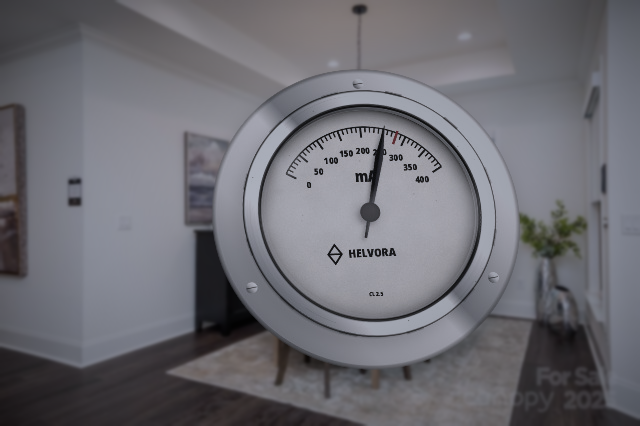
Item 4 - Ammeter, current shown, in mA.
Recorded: 250 mA
